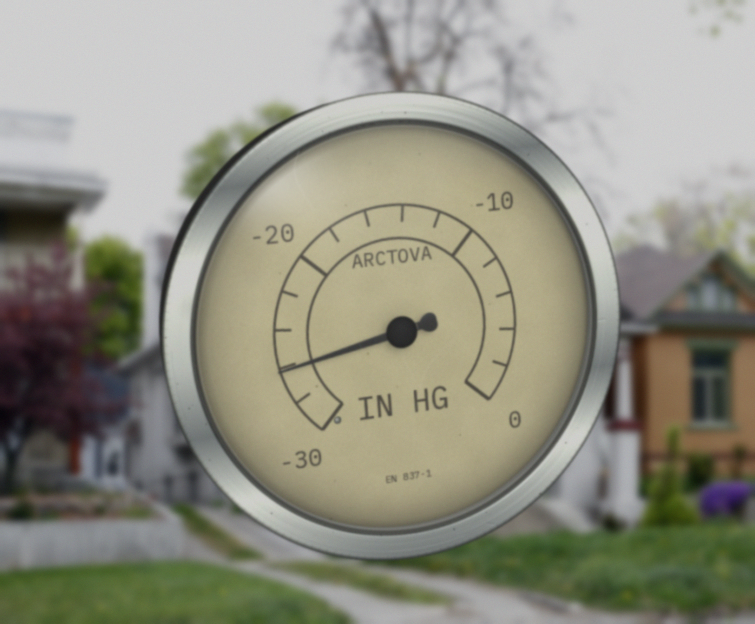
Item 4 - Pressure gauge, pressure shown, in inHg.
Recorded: -26 inHg
